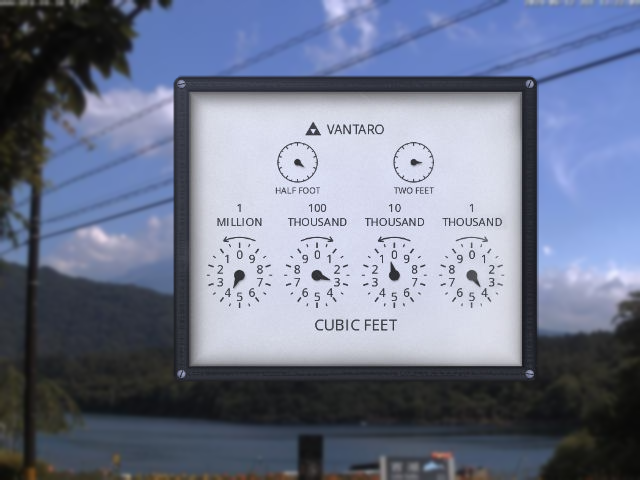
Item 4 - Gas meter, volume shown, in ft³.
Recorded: 430400 ft³
